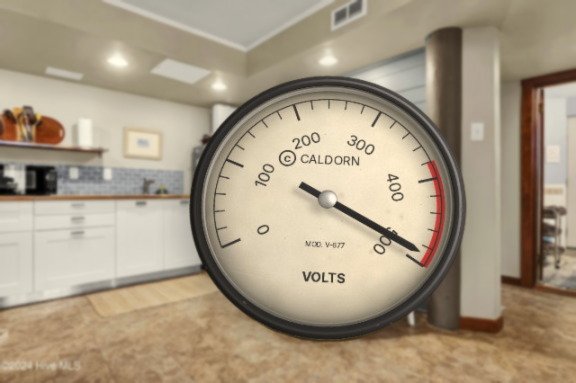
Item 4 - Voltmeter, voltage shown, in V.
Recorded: 490 V
